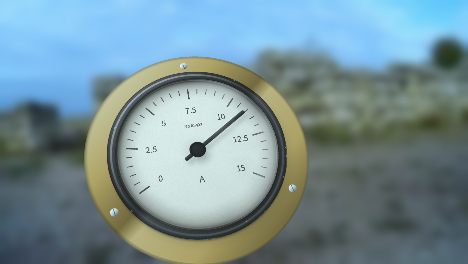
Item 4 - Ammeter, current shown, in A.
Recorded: 11 A
